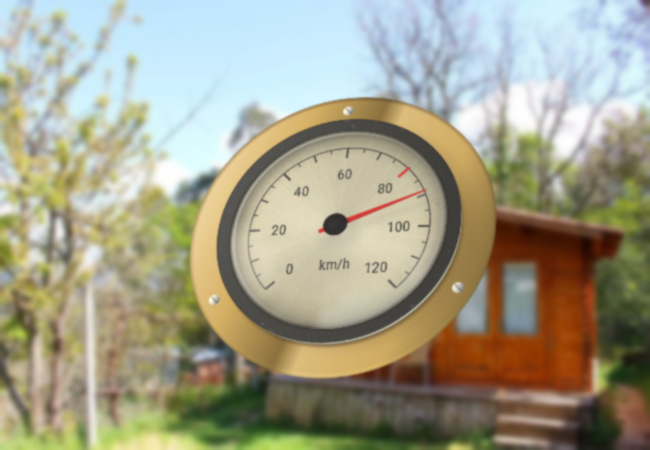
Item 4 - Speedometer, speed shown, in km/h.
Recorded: 90 km/h
